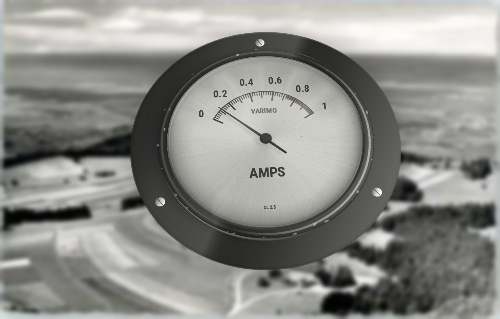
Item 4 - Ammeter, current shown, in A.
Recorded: 0.1 A
